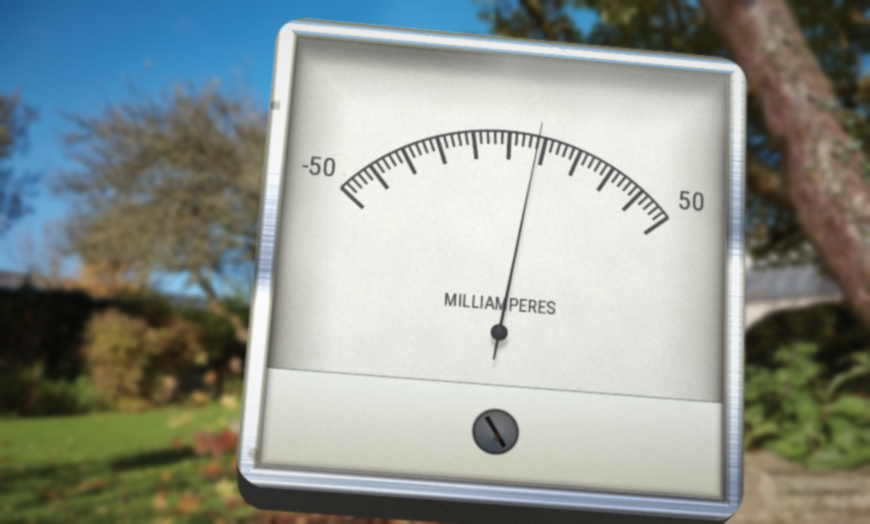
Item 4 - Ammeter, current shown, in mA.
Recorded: 8 mA
